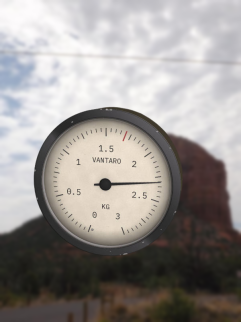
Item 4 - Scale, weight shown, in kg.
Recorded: 2.3 kg
